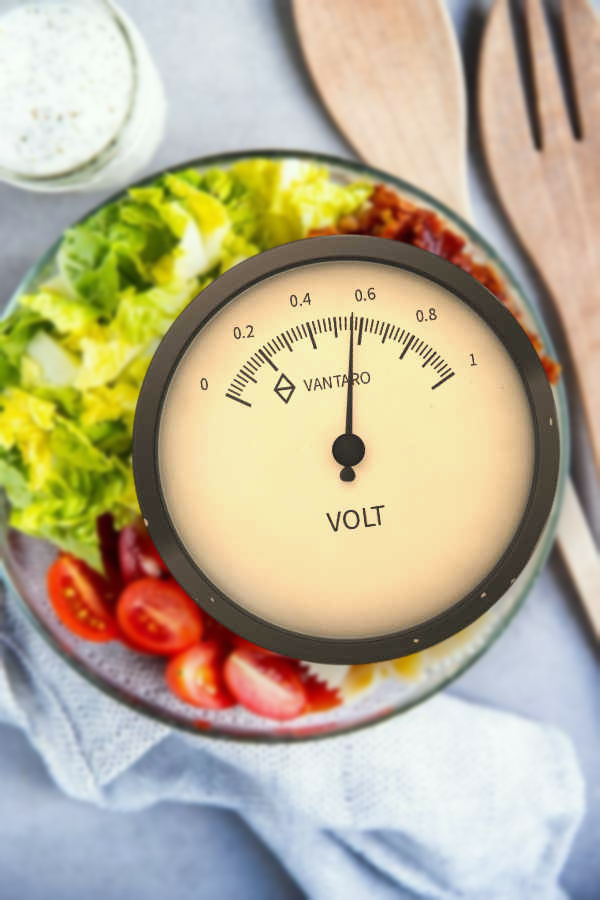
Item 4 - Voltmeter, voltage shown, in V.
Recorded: 0.56 V
